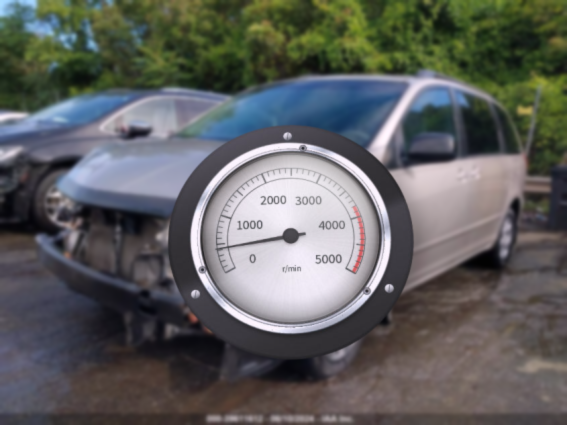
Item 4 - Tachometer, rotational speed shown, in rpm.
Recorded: 400 rpm
